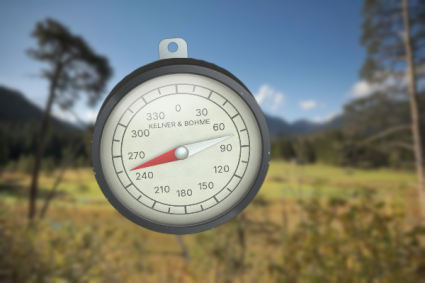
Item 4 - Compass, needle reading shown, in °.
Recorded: 255 °
